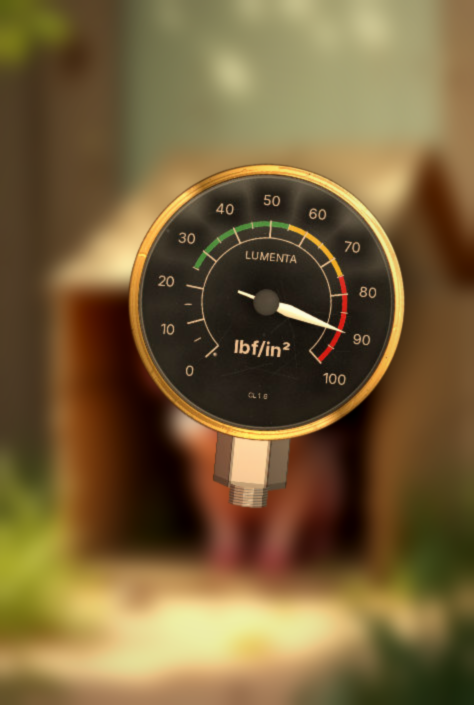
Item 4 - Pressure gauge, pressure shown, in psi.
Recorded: 90 psi
